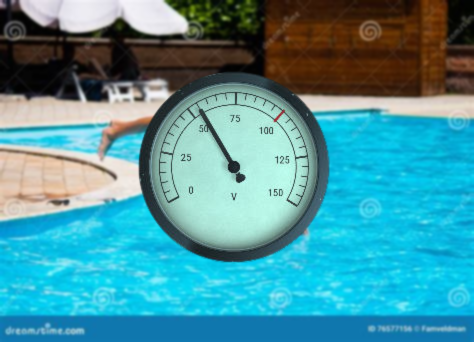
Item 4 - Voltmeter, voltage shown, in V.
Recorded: 55 V
